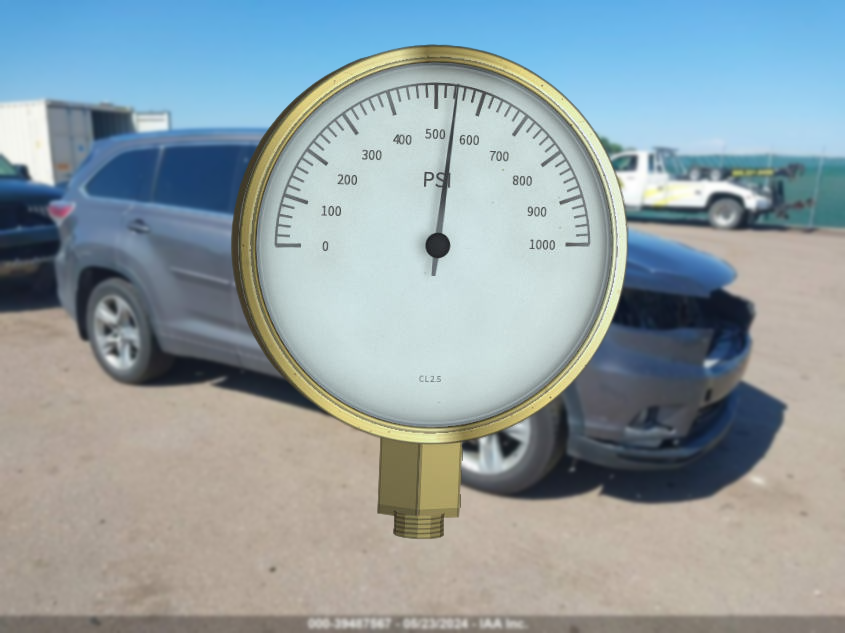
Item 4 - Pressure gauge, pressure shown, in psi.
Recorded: 540 psi
